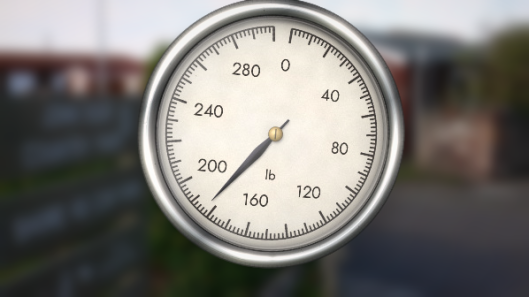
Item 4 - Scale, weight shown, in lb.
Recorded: 184 lb
